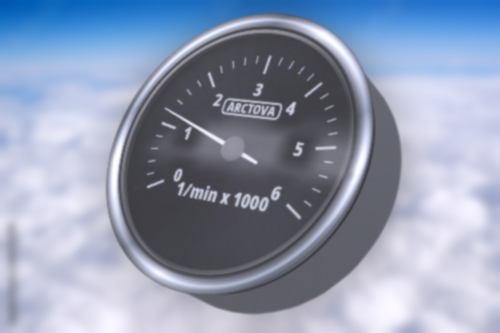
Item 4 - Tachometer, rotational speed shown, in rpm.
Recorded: 1200 rpm
